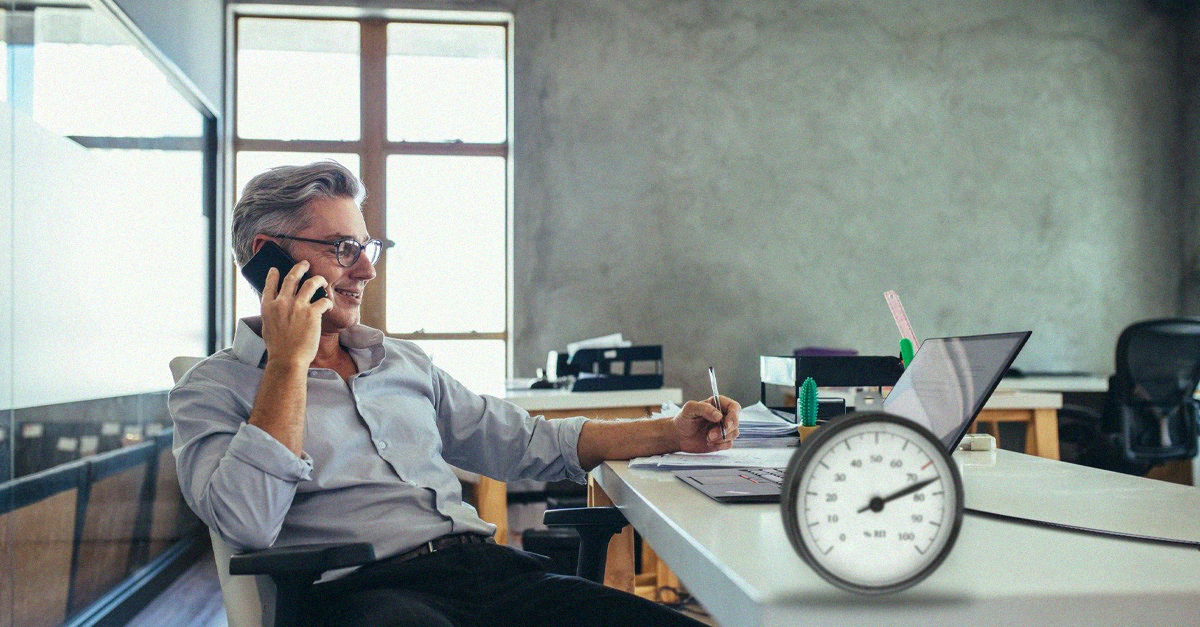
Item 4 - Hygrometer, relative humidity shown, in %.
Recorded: 75 %
